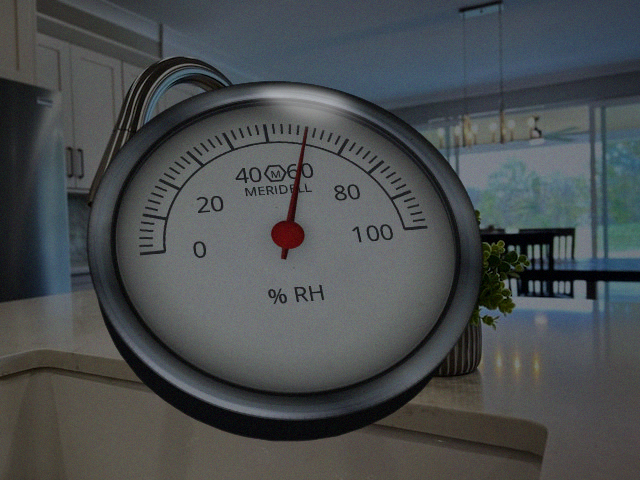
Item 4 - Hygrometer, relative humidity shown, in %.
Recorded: 60 %
